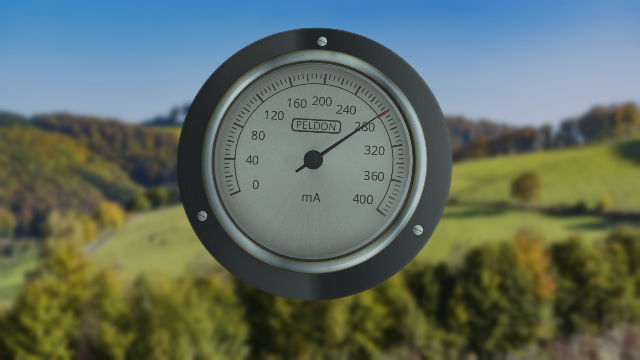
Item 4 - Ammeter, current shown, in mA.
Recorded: 280 mA
